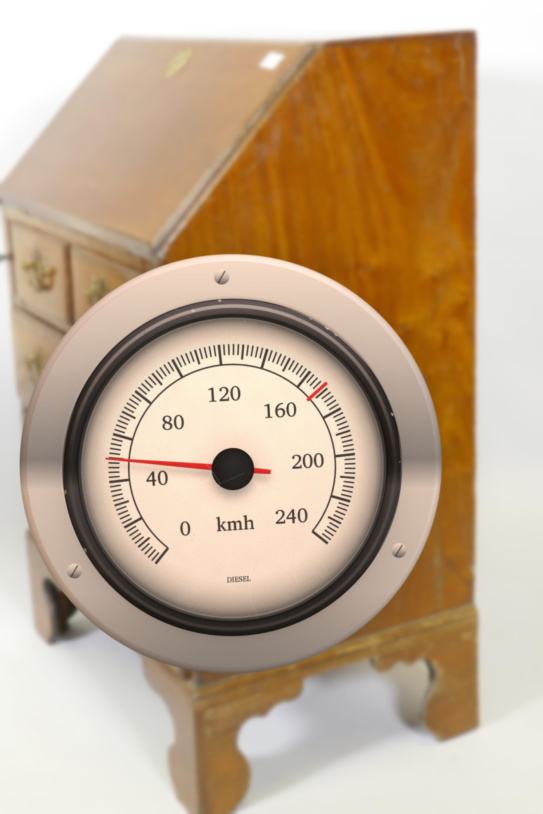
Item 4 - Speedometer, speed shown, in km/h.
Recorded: 50 km/h
